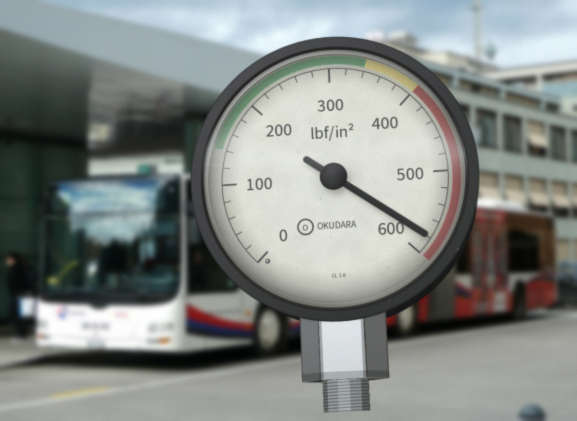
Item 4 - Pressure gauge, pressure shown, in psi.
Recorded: 580 psi
